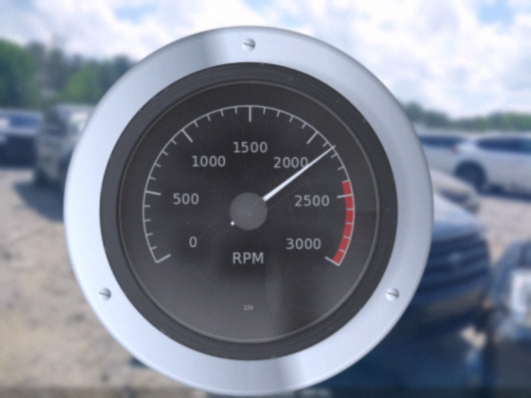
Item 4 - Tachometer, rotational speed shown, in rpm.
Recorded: 2150 rpm
